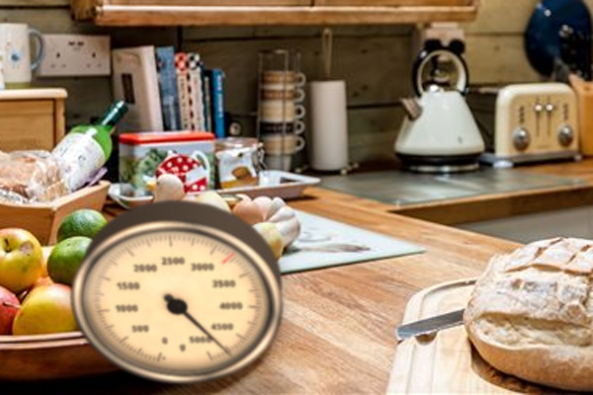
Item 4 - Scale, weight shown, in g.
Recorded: 4750 g
